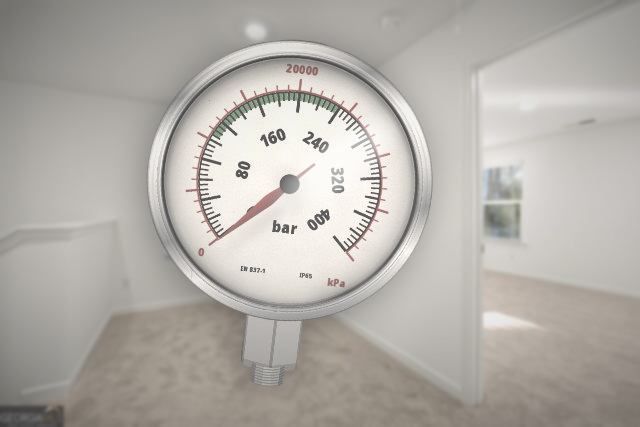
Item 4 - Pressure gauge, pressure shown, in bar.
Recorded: 0 bar
